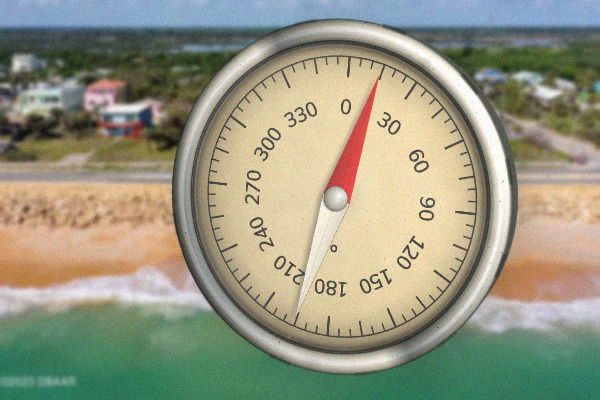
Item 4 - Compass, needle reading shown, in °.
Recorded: 15 °
